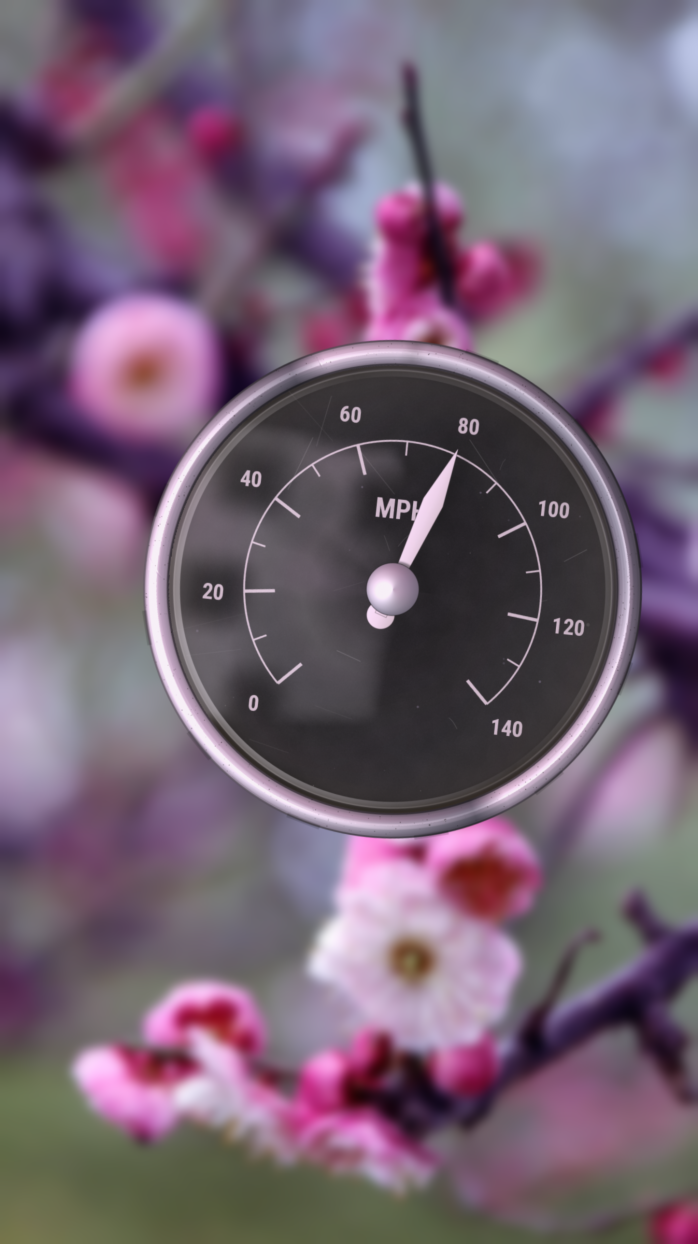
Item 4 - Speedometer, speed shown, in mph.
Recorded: 80 mph
